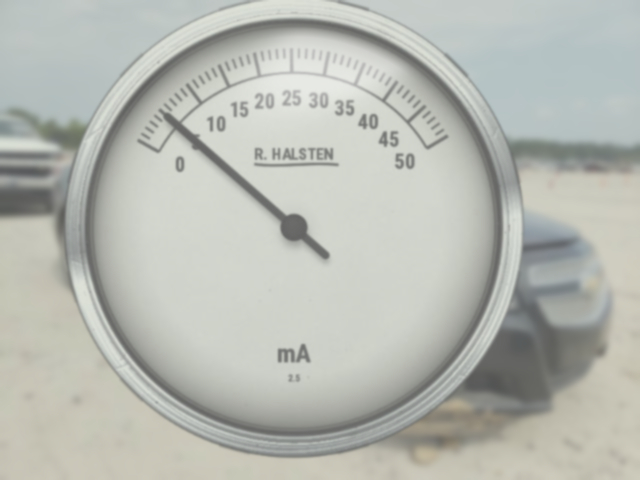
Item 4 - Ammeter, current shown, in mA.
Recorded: 5 mA
